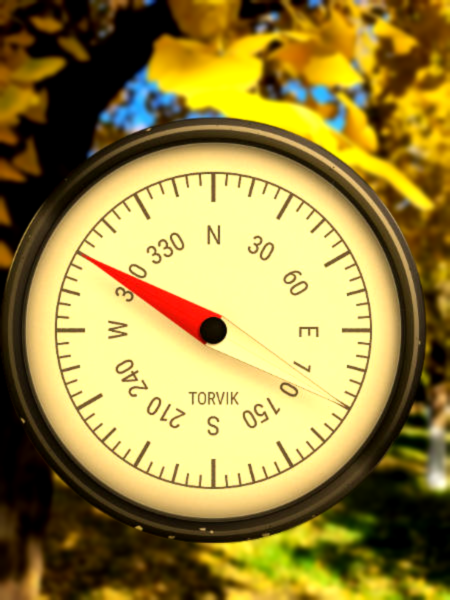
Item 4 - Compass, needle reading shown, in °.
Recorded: 300 °
